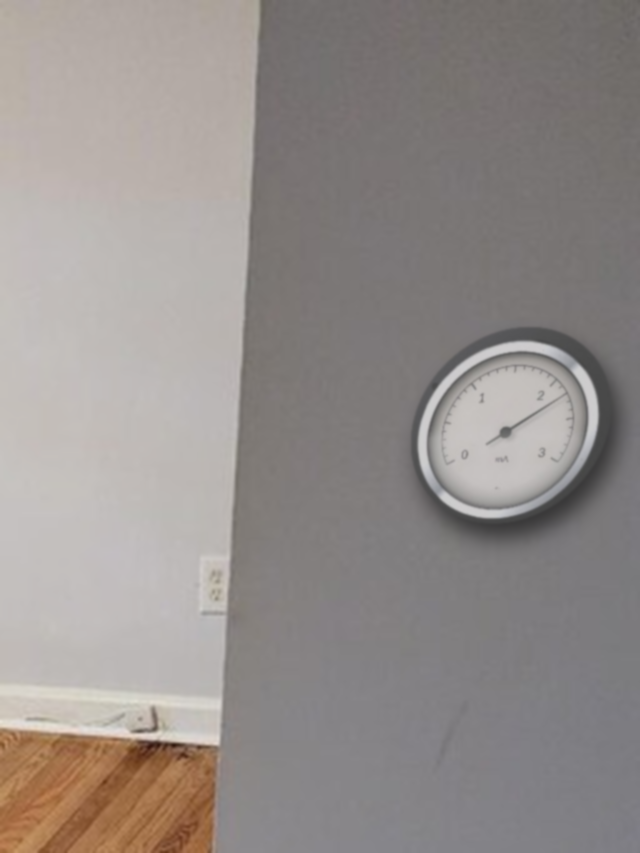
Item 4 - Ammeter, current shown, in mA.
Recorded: 2.2 mA
